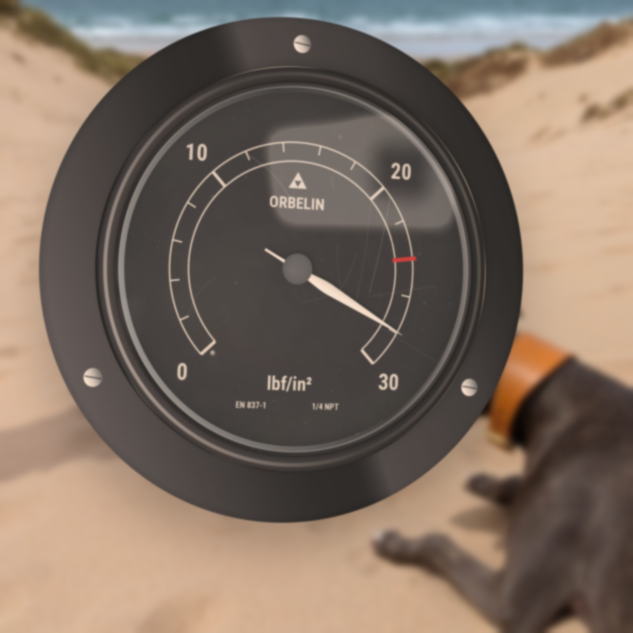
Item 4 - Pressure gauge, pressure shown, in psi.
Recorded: 28 psi
